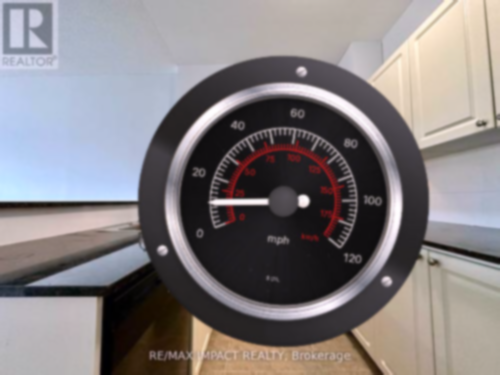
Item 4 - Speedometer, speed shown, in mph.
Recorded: 10 mph
